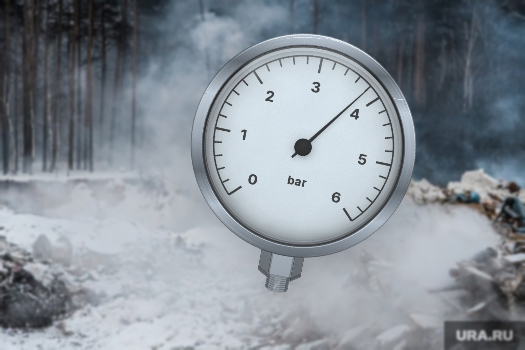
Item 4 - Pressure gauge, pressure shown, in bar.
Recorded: 3.8 bar
